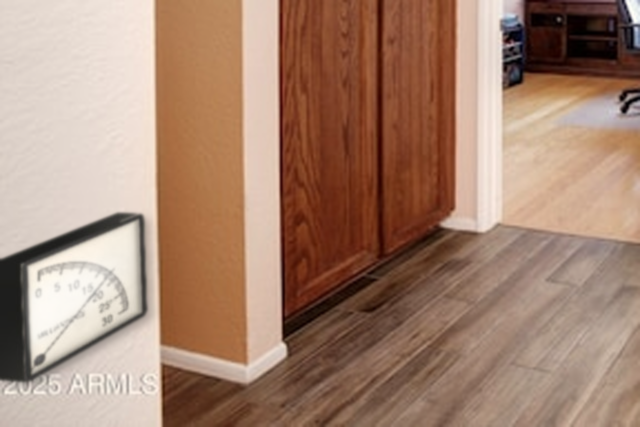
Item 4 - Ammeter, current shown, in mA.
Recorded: 17.5 mA
